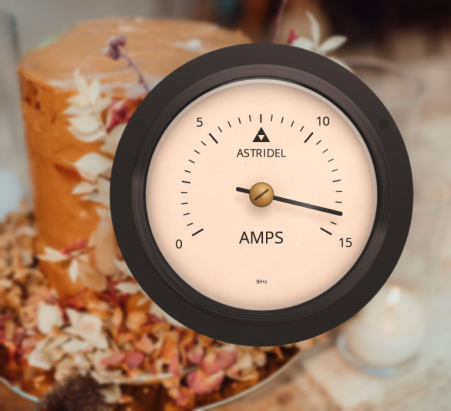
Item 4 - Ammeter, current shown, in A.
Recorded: 14 A
